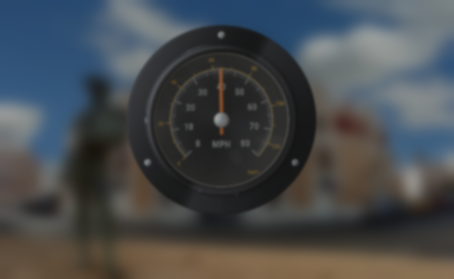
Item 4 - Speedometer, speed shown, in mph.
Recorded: 40 mph
